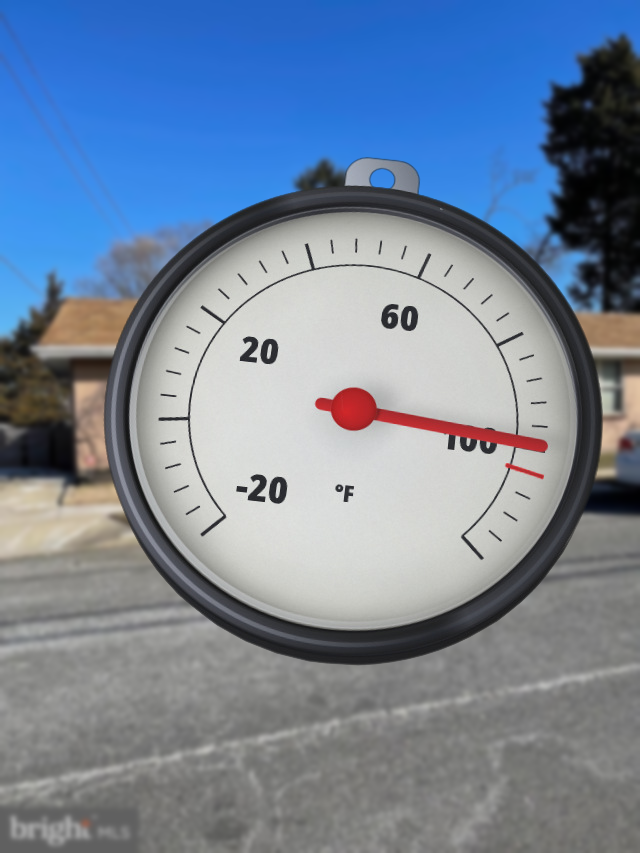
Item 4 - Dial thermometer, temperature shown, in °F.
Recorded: 100 °F
